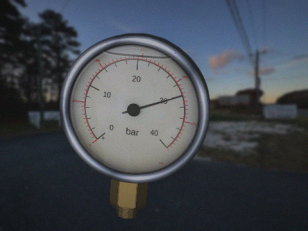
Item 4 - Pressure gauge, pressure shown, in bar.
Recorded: 30 bar
